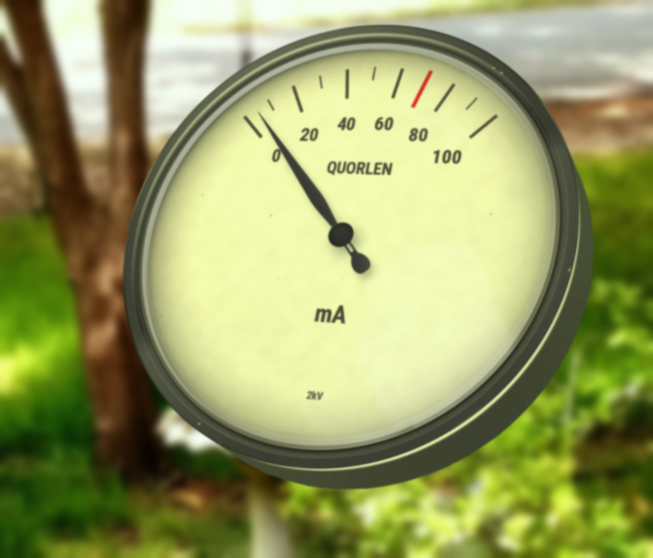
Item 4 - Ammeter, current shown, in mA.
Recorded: 5 mA
